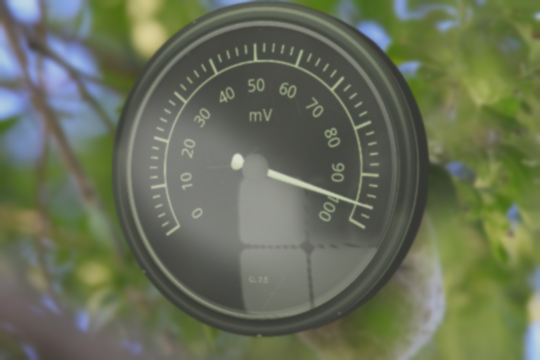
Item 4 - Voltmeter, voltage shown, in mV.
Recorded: 96 mV
